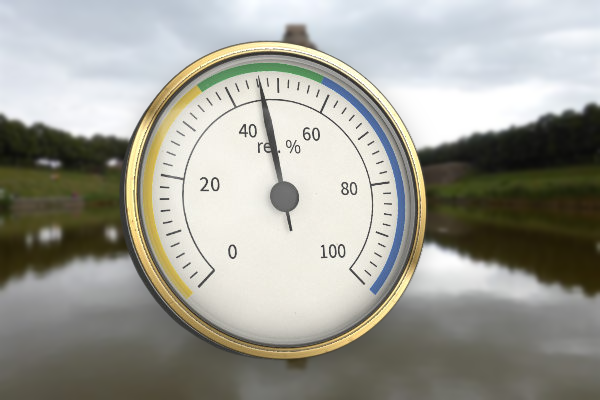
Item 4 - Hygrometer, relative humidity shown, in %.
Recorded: 46 %
